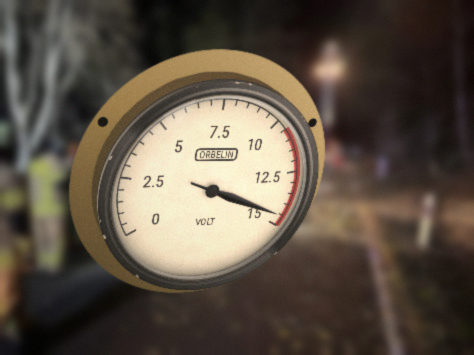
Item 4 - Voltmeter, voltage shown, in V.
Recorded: 14.5 V
